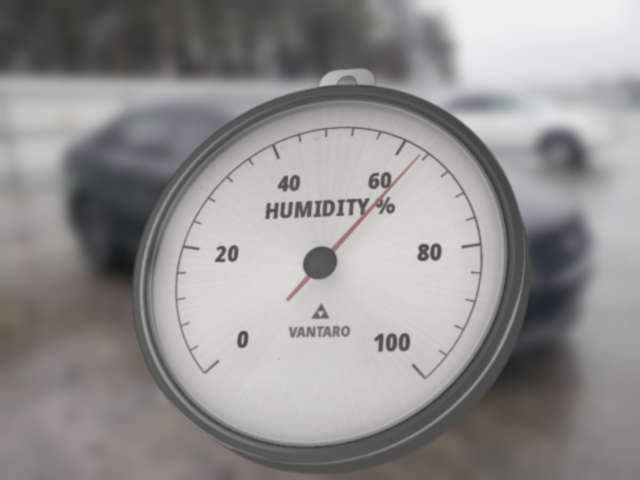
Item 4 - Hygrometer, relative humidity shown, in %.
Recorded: 64 %
